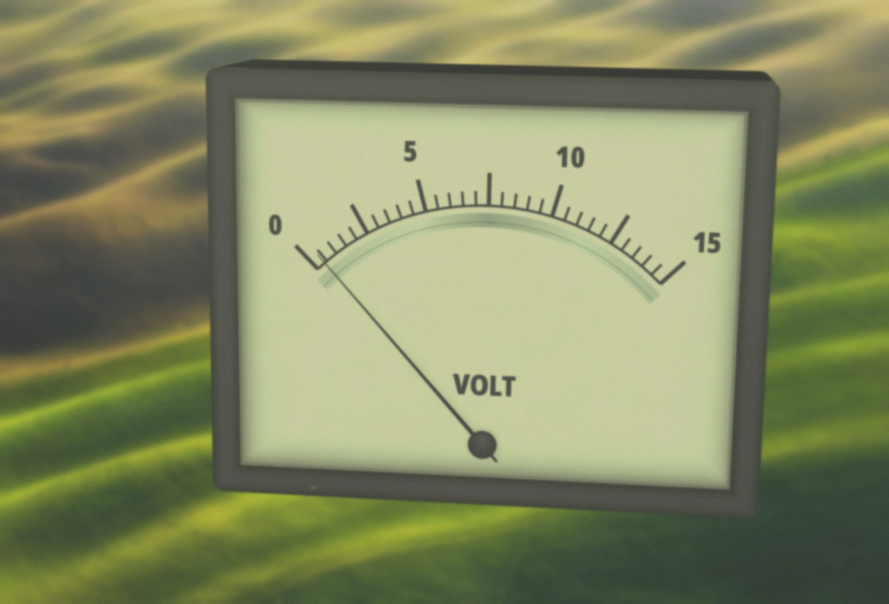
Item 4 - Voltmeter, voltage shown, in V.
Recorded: 0.5 V
